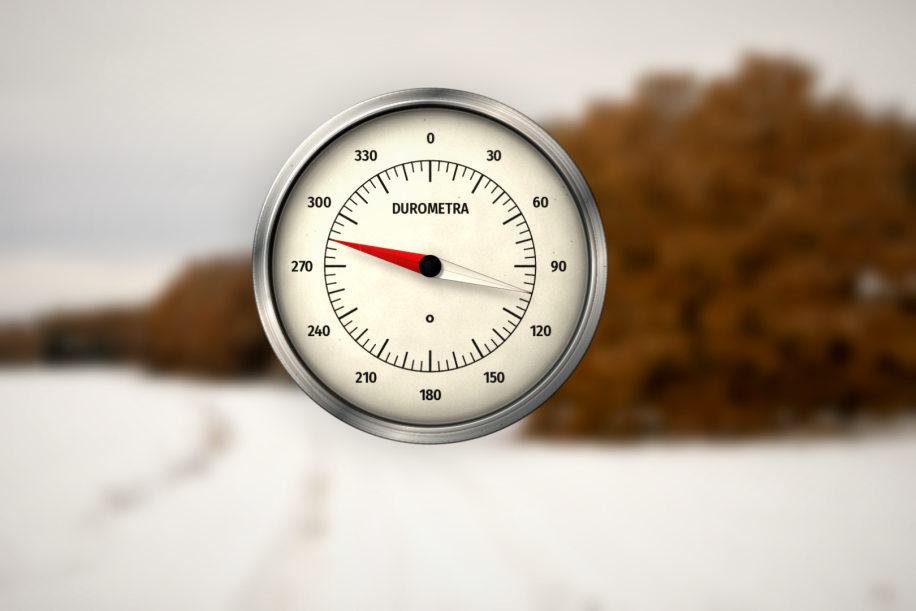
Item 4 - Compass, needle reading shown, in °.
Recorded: 285 °
